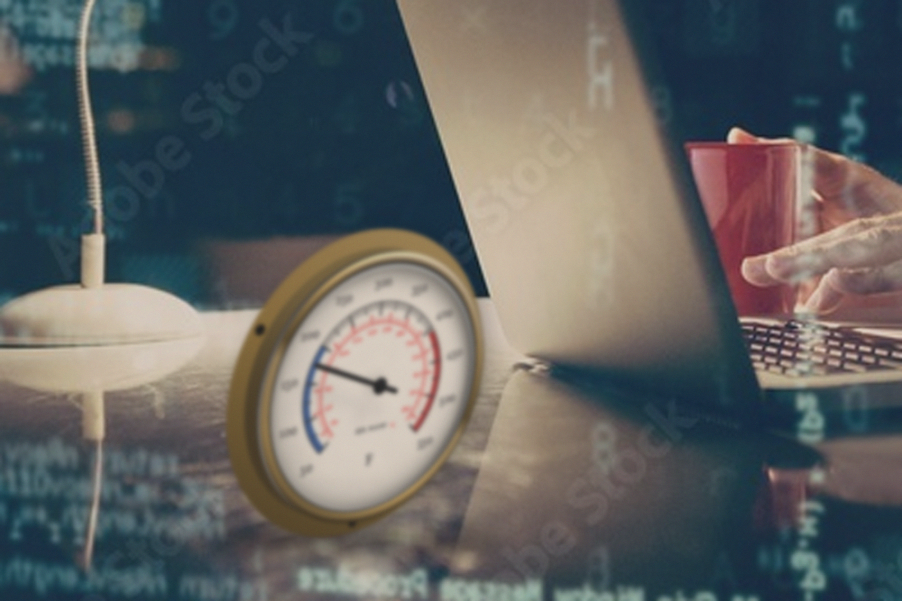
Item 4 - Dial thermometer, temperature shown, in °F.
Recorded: 175 °F
